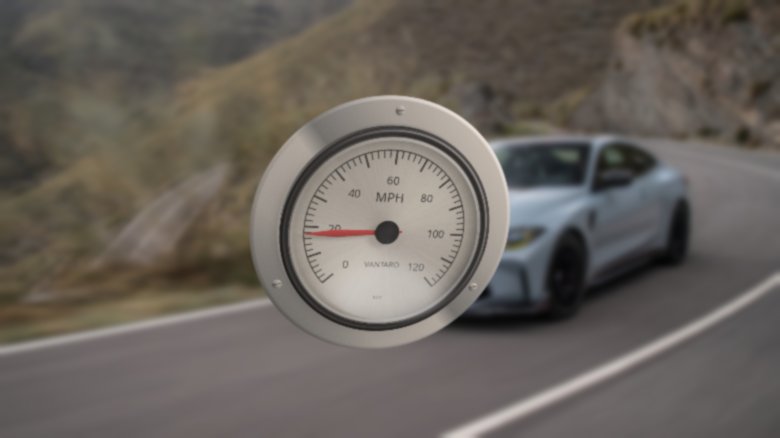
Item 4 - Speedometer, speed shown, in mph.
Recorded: 18 mph
